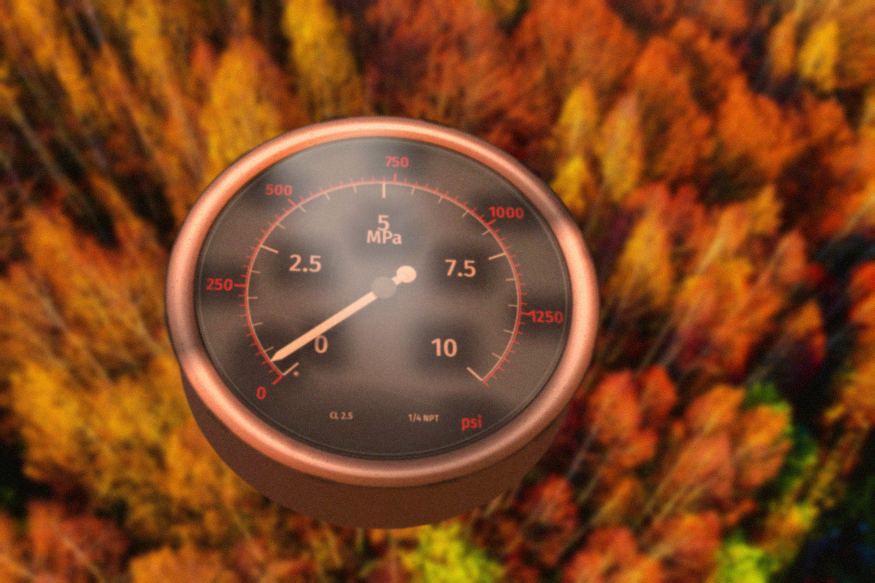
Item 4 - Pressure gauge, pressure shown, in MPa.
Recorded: 0.25 MPa
